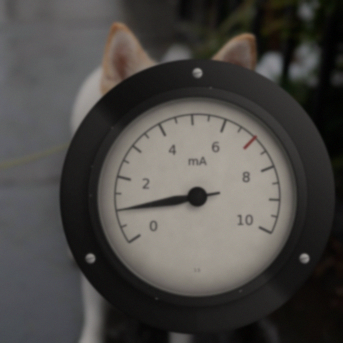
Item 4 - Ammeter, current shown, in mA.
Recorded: 1 mA
